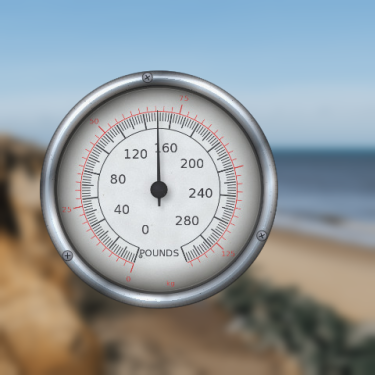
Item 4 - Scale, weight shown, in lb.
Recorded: 150 lb
